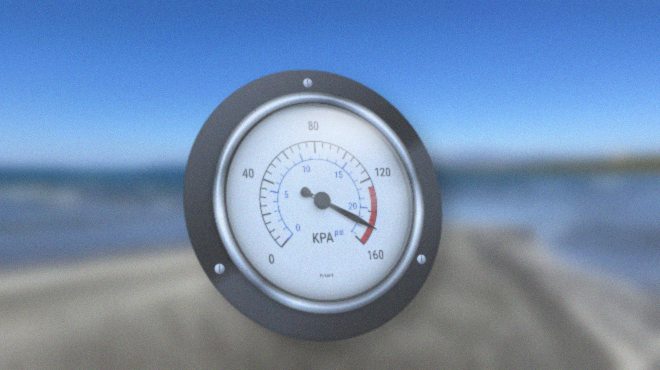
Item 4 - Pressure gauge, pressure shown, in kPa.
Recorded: 150 kPa
